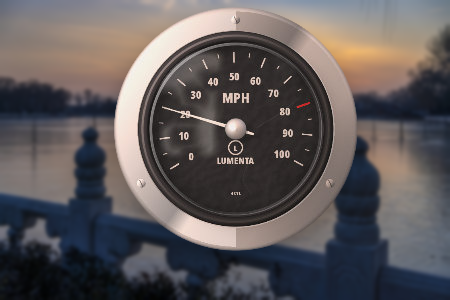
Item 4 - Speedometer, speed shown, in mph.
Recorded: 20 mph
